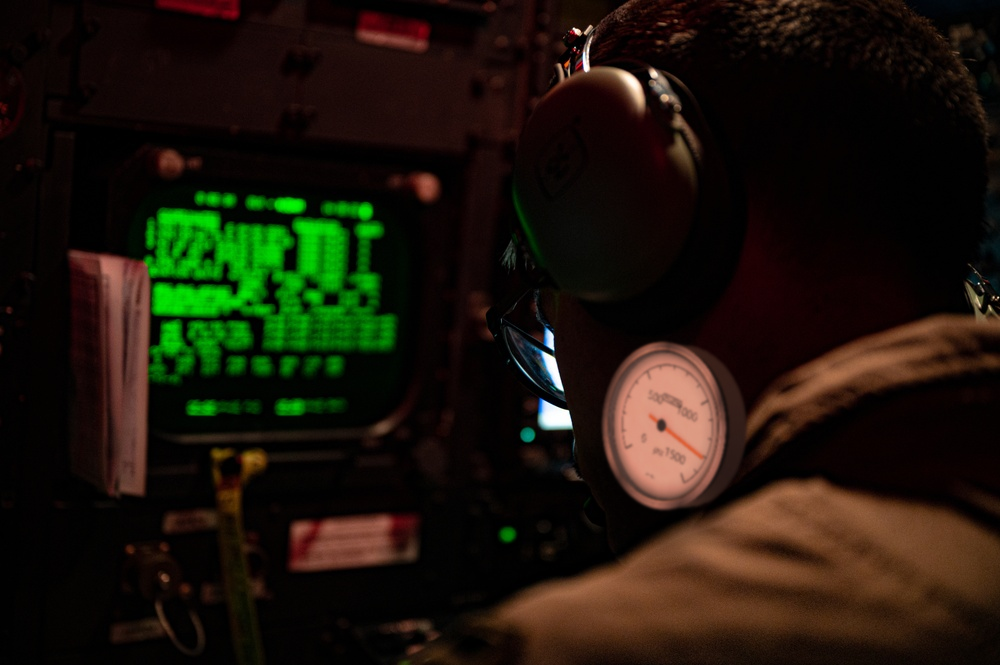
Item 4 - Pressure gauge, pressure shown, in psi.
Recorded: 1300 psi
